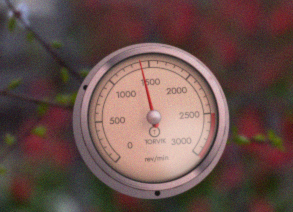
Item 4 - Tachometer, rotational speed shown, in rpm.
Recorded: 1400 rpm
